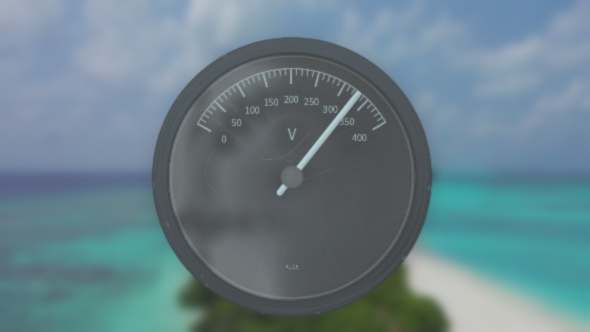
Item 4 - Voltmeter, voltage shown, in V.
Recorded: 330 V
